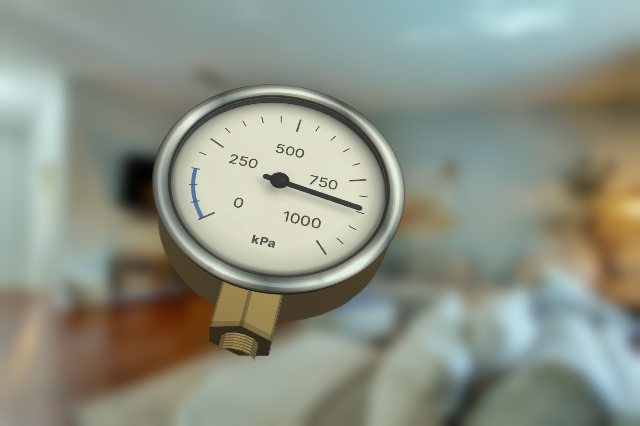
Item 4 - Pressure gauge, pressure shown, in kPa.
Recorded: 850 kPa
